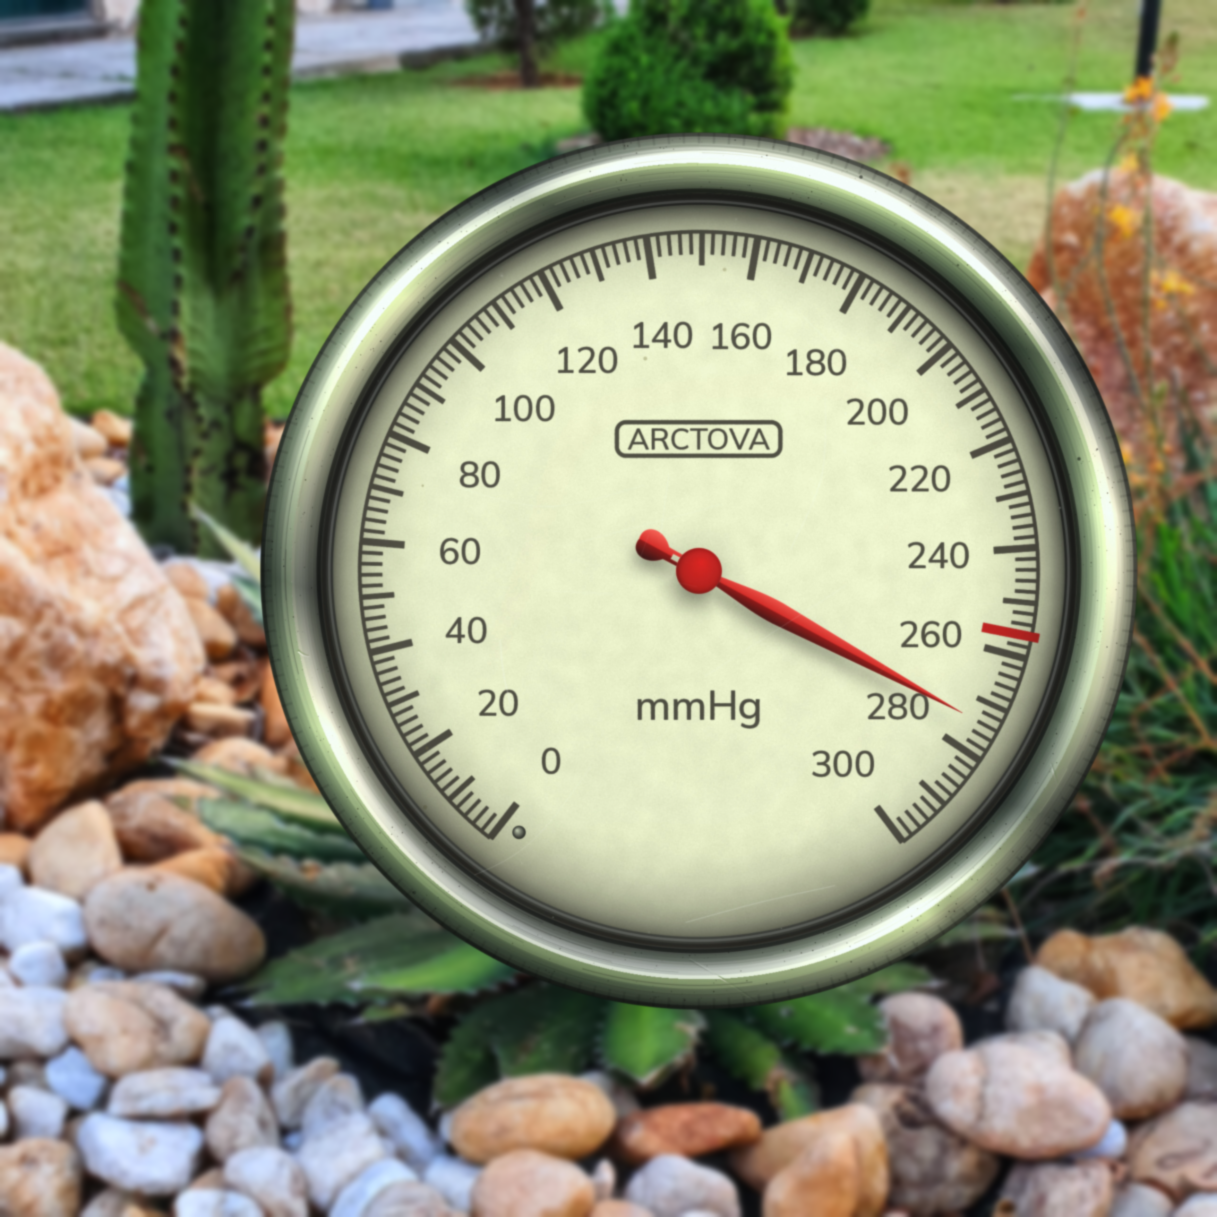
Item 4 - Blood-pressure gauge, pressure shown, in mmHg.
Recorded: 274 mmHg
